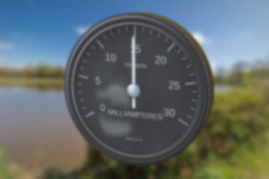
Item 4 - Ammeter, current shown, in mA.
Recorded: 15 mA
